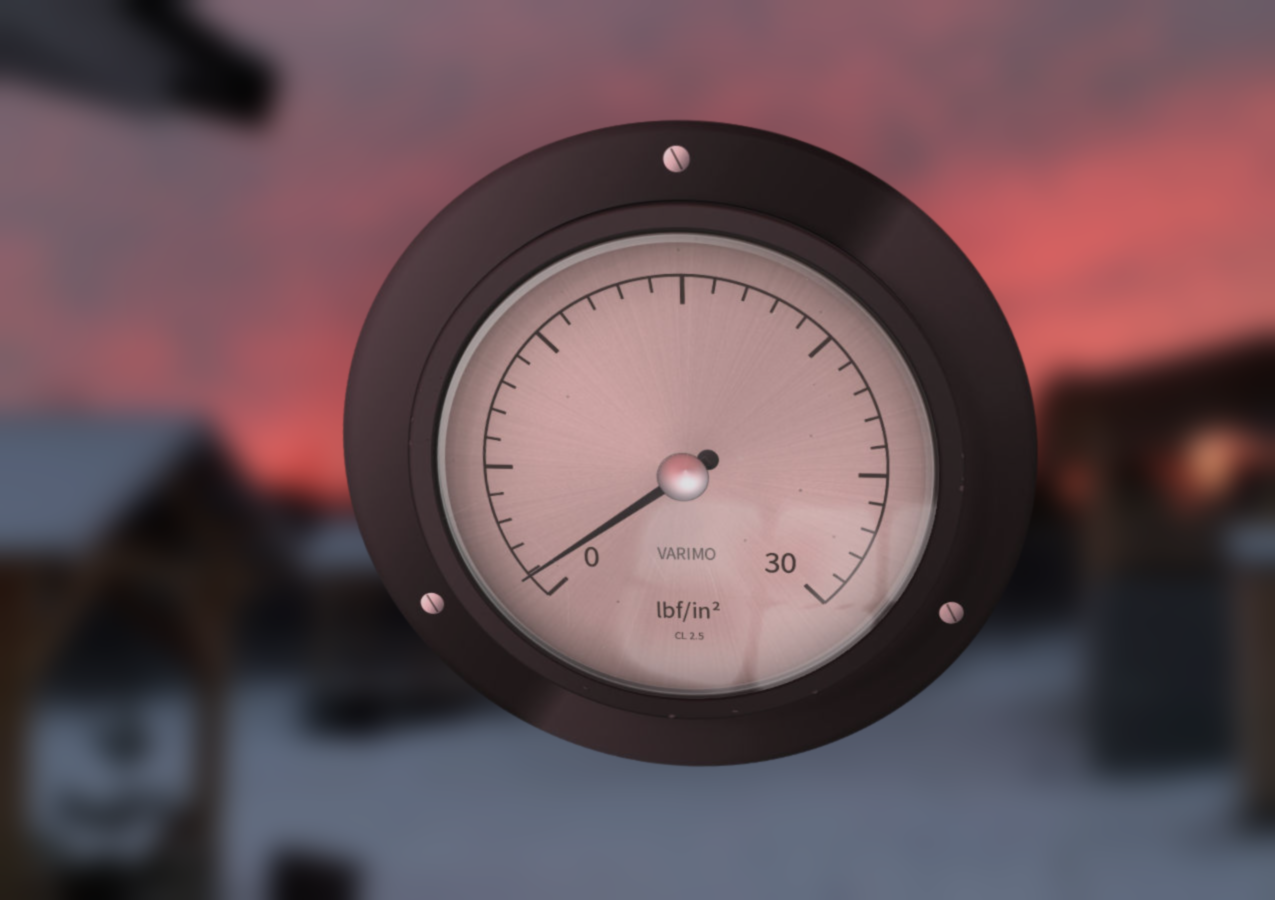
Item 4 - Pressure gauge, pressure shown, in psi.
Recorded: 1 psi
